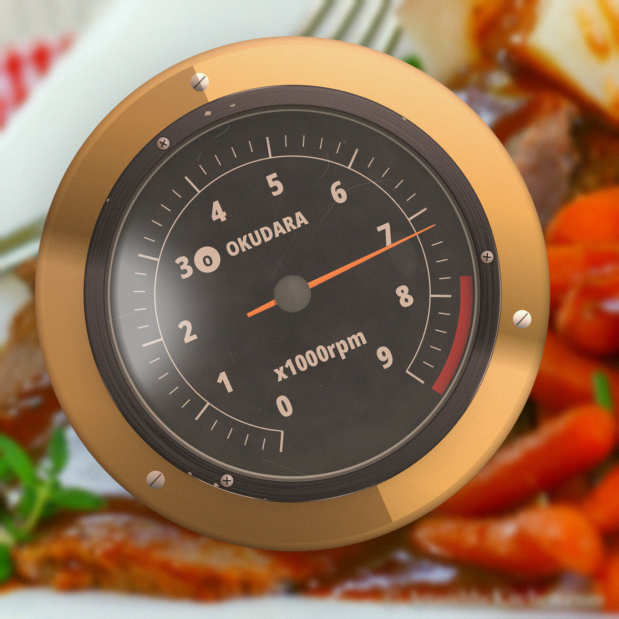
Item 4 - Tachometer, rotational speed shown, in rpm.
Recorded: 7200 rpm
